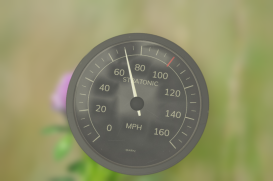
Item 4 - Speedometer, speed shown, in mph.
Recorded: 70 mph
